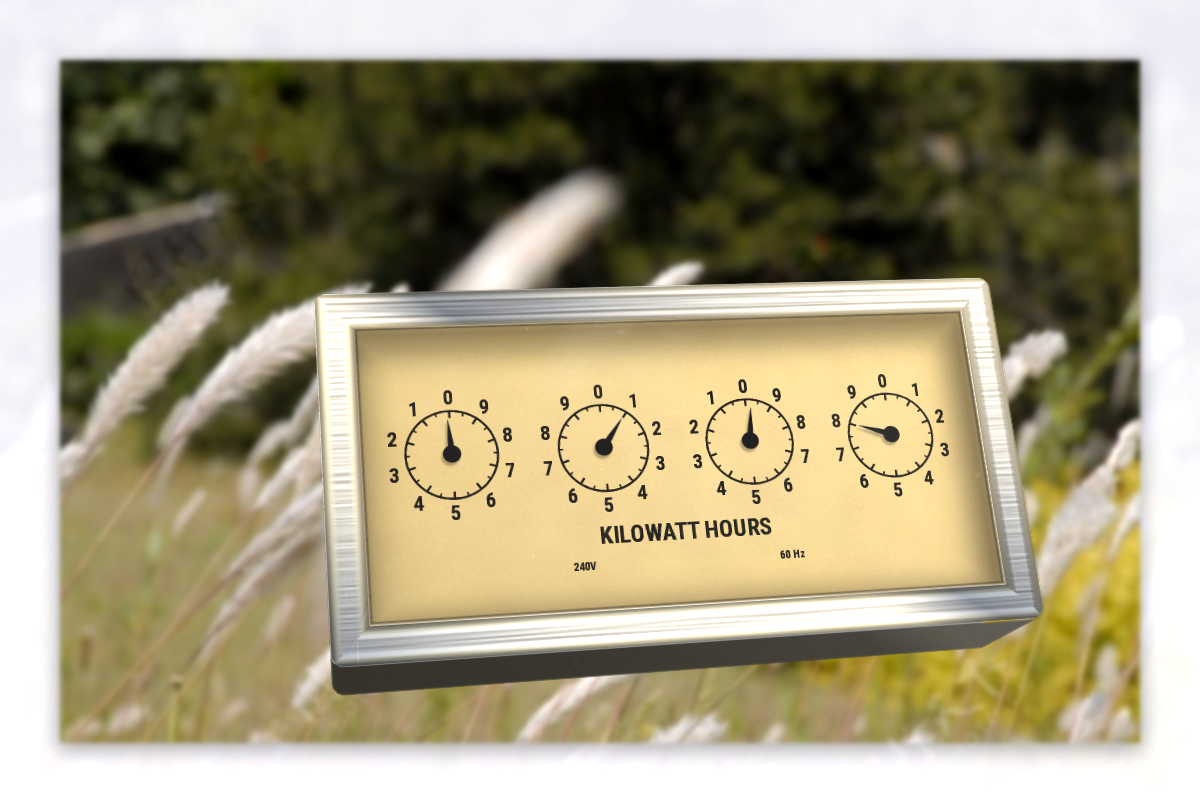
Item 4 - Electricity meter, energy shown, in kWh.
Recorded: 98 kWh
